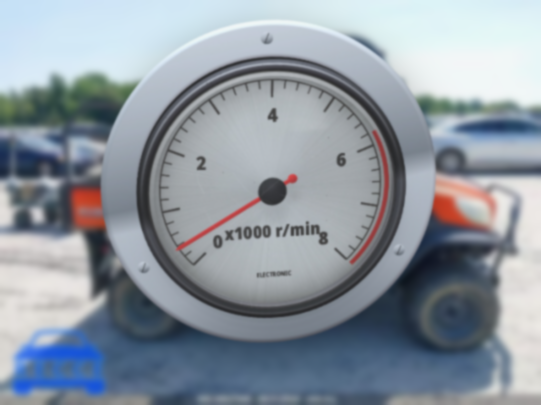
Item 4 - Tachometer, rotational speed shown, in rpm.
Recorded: 400 rpm
